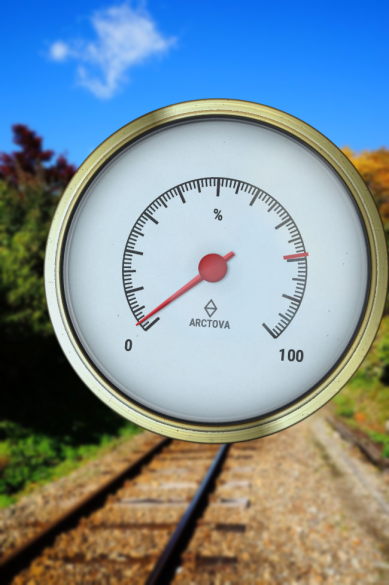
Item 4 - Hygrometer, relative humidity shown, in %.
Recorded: 2 %
